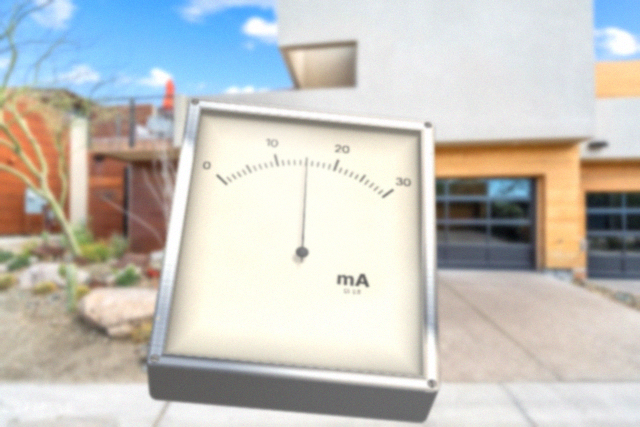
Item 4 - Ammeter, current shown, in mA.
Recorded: 15 mA
